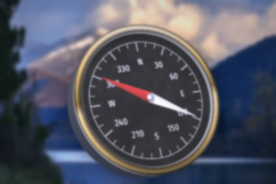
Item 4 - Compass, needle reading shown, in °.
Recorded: 300 °
